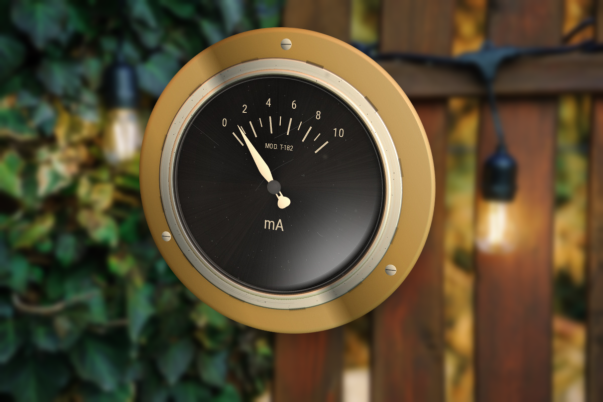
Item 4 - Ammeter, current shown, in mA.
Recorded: 1 mA
